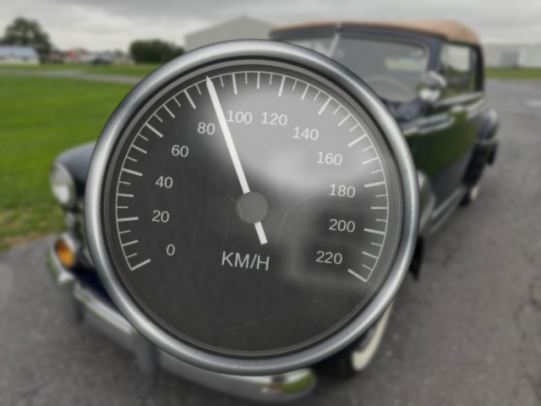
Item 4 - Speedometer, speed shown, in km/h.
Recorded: 90 km/h
